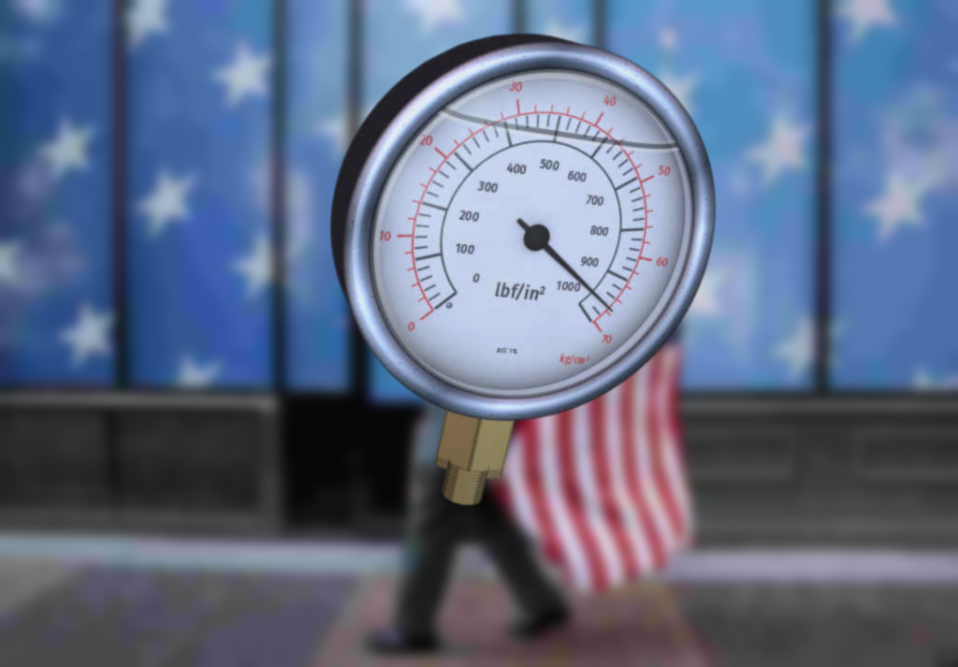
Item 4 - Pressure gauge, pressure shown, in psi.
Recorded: 960 psi
